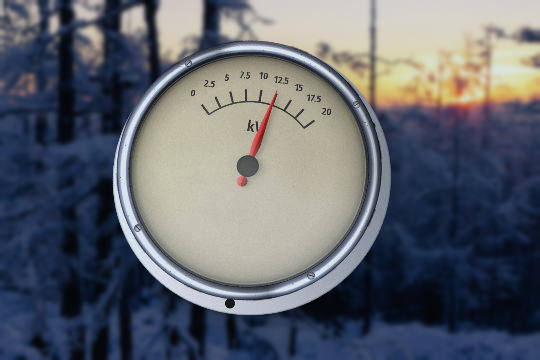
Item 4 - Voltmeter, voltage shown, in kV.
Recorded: 12.5 kV
